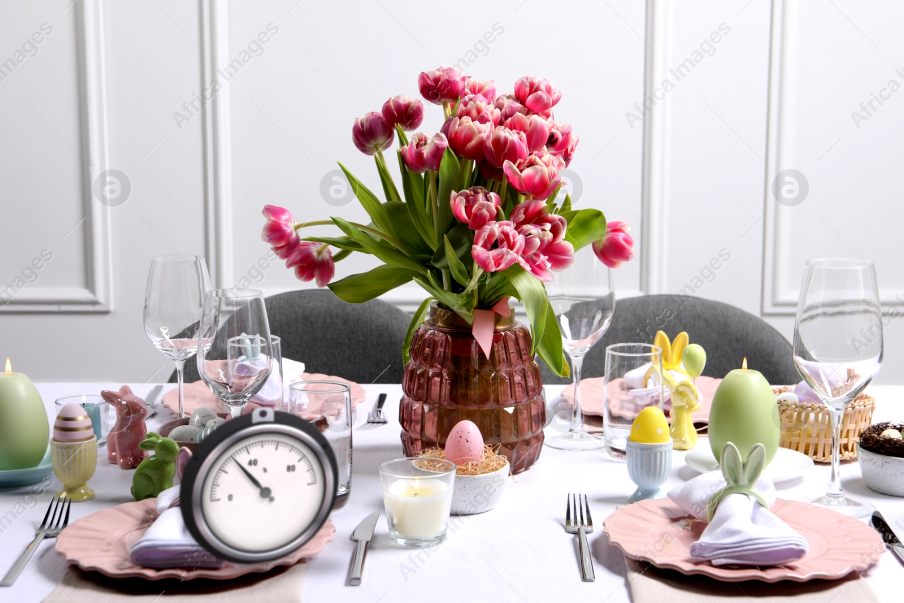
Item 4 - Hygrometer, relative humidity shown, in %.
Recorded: 30 %
